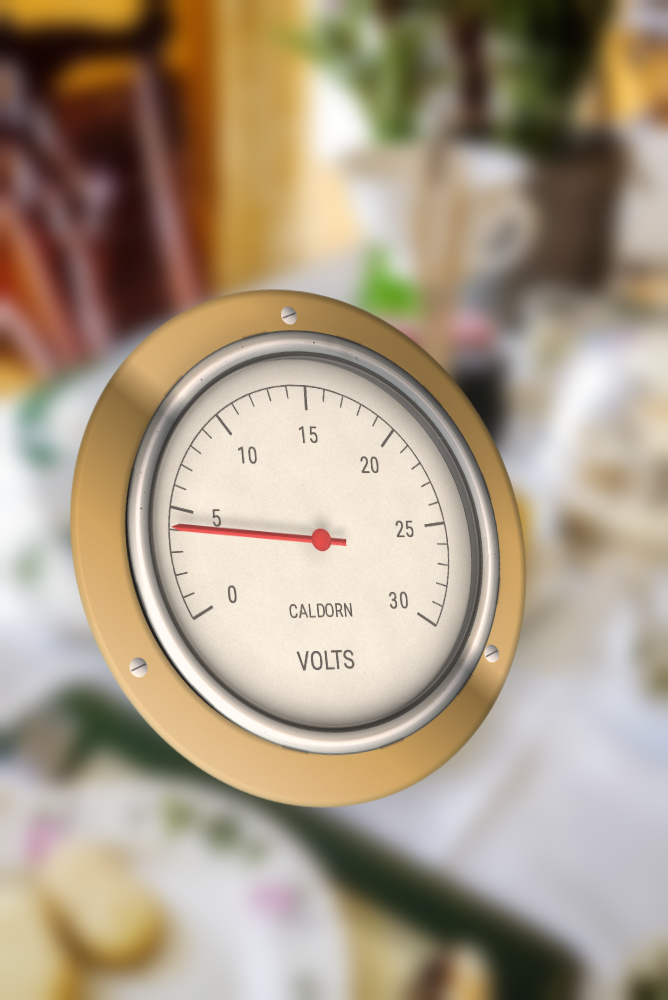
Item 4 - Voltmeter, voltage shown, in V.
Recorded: 4 V
